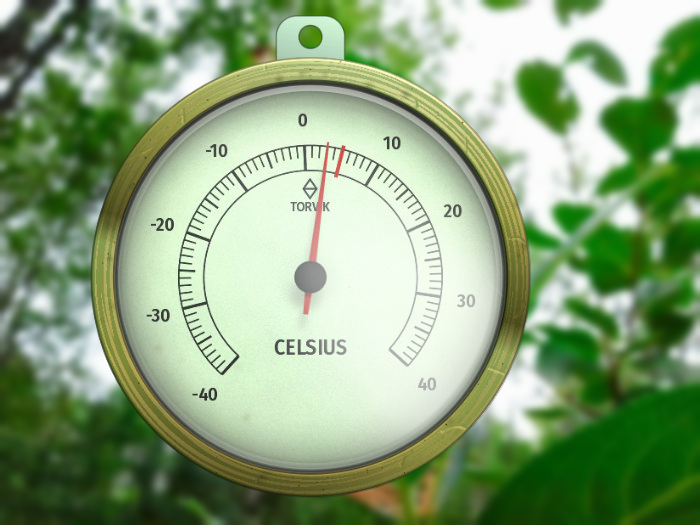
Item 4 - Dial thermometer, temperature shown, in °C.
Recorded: 3 °C
